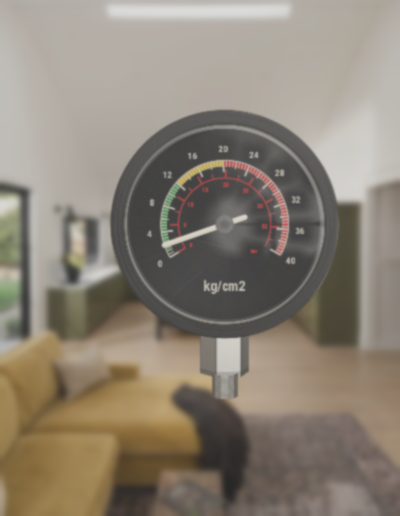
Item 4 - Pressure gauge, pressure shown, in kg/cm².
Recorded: 2 kg/cm²
